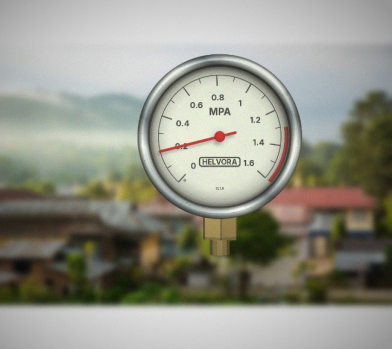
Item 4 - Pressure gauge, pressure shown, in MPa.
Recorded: 0.2 MPa
